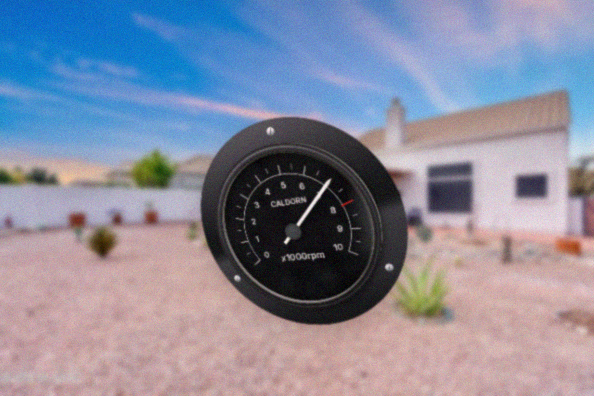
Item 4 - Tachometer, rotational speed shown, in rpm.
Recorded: 7000 rpm
